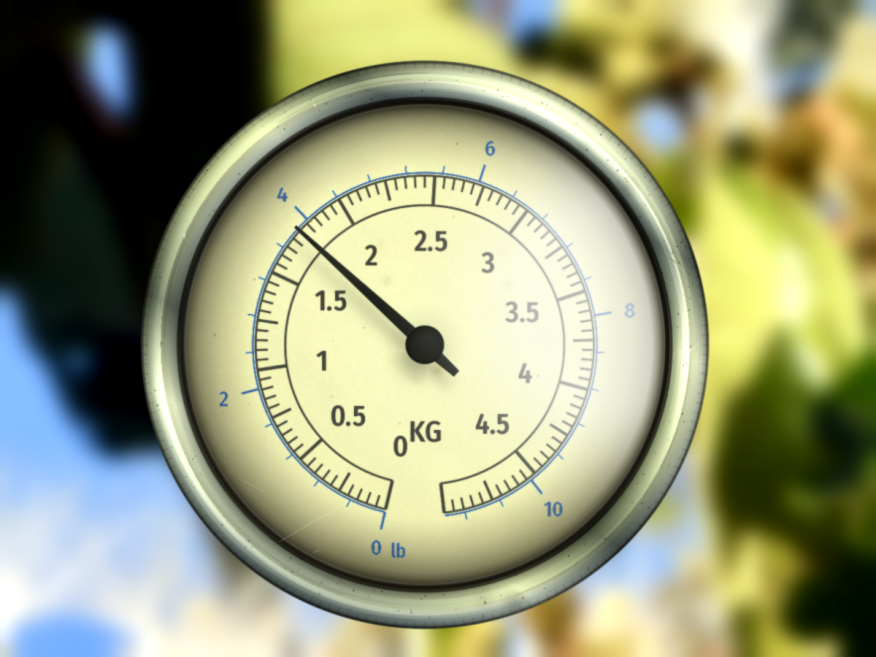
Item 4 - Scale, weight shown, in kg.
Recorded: 1.75 kg
